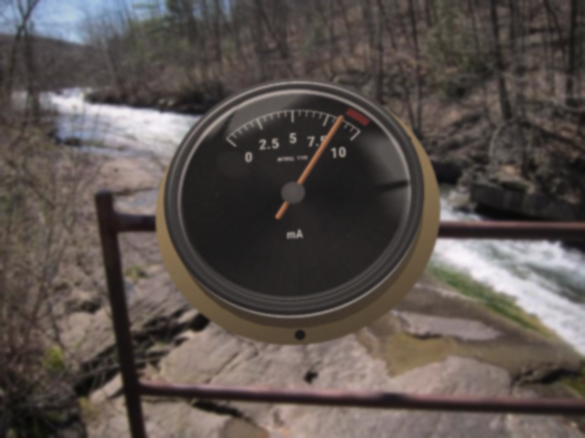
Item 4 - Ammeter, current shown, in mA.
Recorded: 8.5 mA
